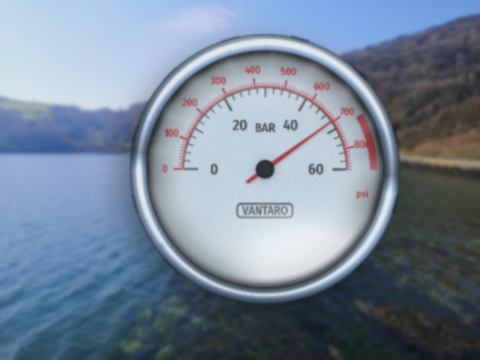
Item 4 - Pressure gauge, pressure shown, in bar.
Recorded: 48 bar
